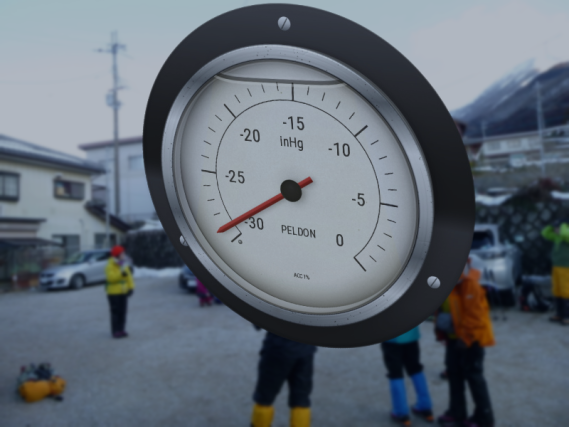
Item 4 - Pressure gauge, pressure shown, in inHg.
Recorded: -29 inHg
